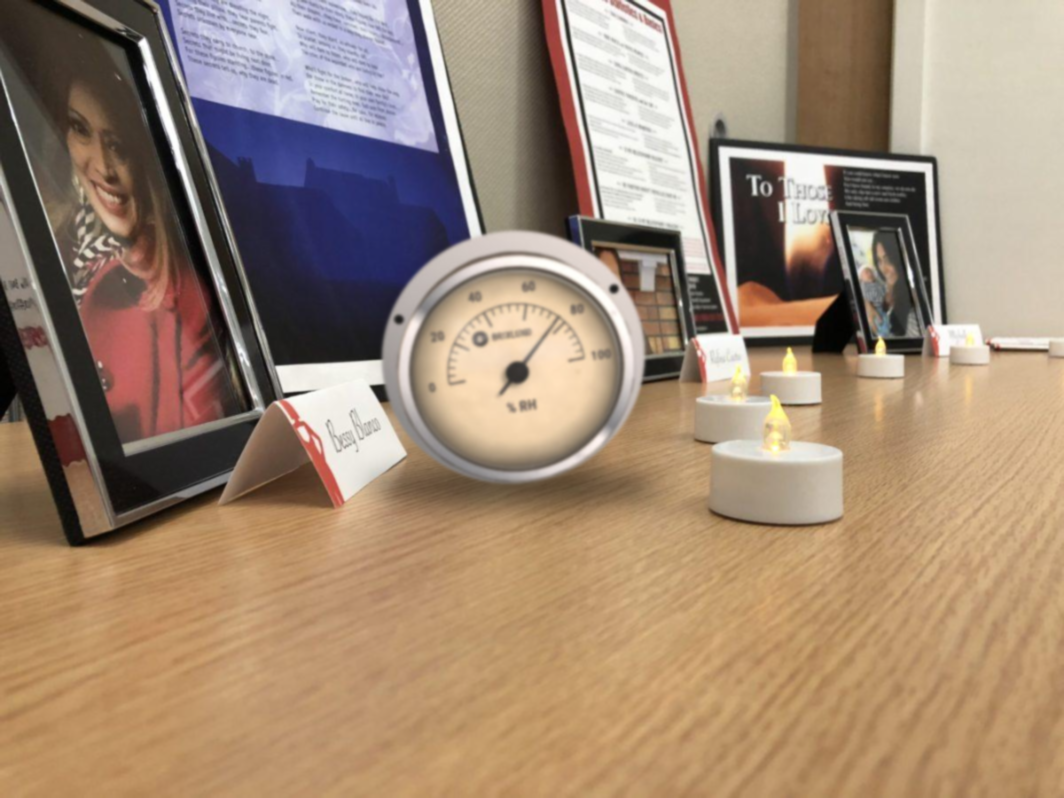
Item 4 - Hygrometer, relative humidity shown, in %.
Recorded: 76 %
